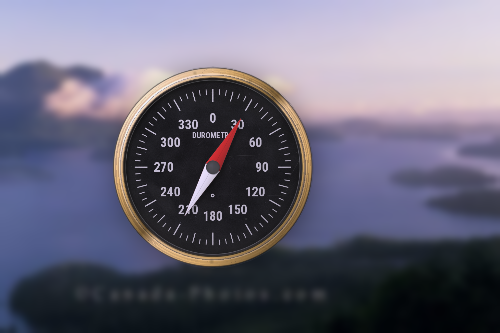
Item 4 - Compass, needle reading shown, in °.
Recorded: 30 °
